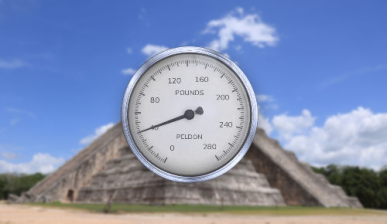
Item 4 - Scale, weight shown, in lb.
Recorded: 40 lb
